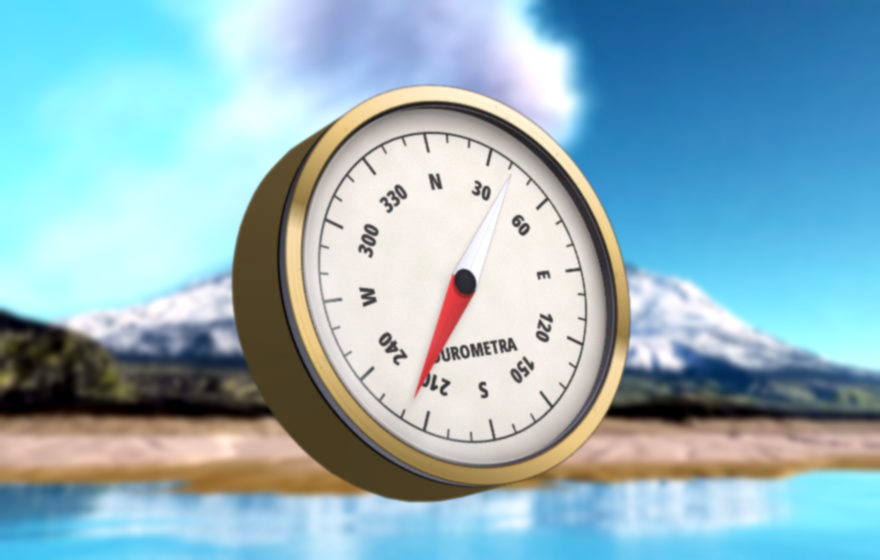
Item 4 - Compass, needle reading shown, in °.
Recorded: 220 °
